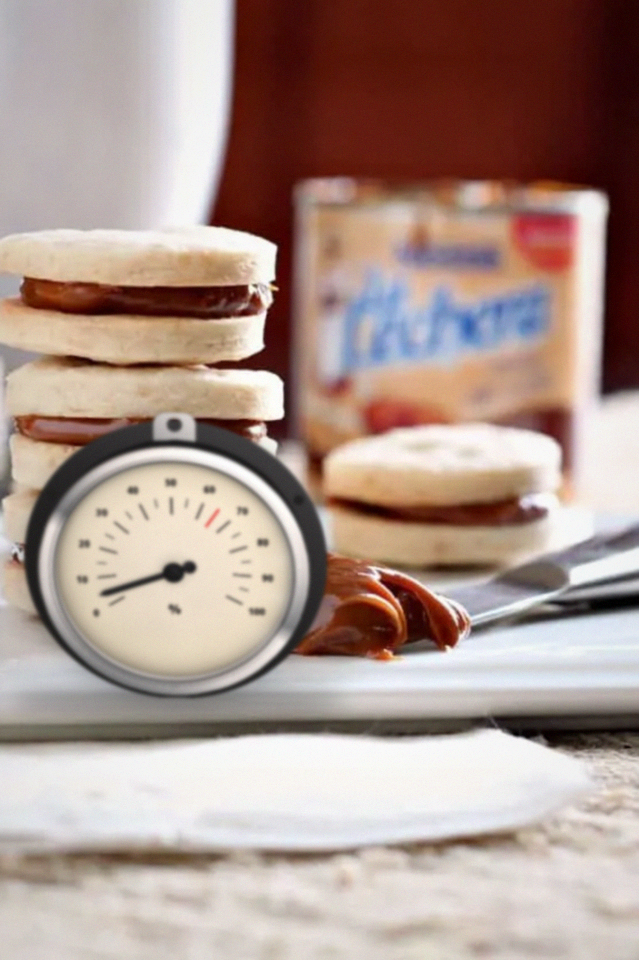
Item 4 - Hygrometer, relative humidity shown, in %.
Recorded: 5 %
